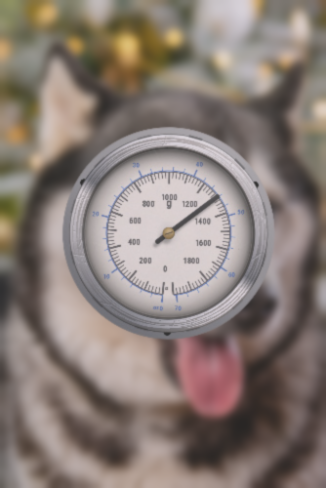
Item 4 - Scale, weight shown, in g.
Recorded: 1300 g
